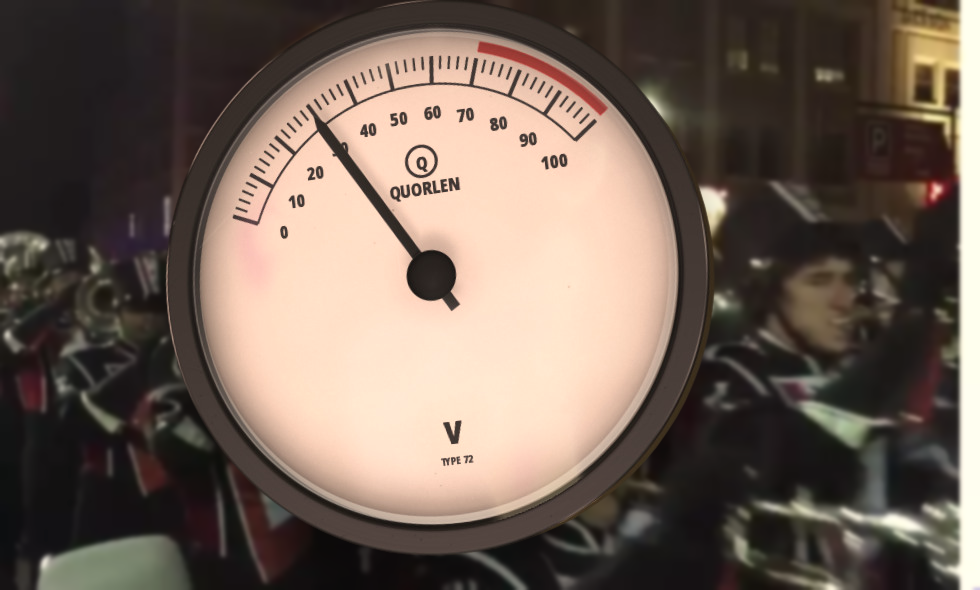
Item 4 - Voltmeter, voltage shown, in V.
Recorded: 30 V
